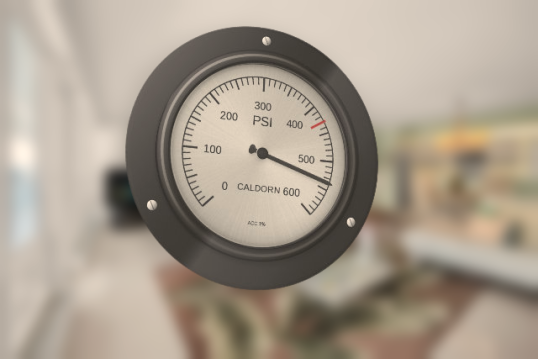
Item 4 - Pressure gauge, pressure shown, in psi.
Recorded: 540 psi
